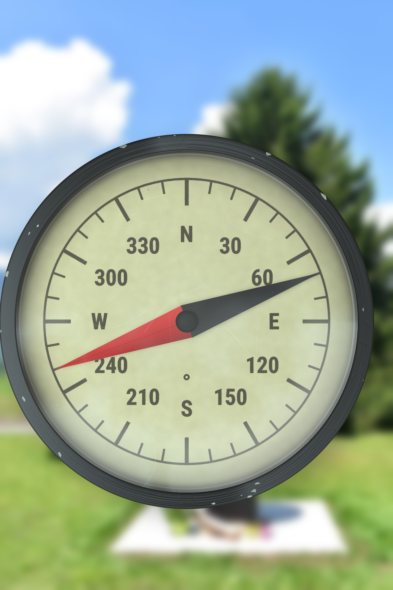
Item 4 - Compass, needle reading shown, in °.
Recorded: 250 °
